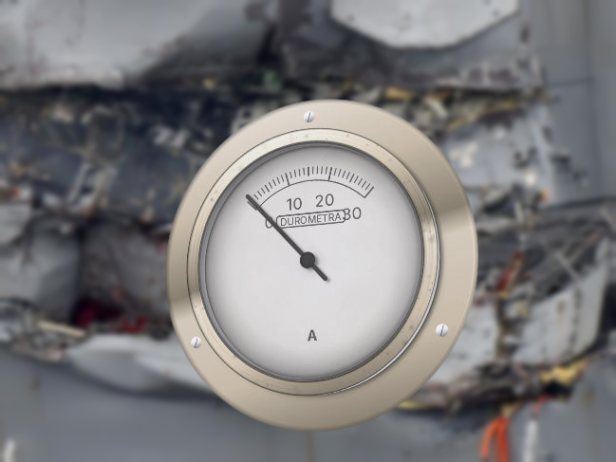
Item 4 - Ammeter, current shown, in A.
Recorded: 1 A
